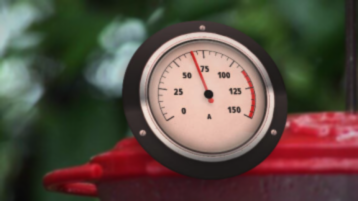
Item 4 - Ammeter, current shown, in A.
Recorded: 65 A
